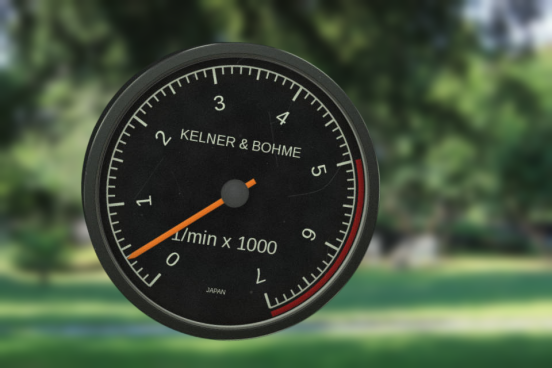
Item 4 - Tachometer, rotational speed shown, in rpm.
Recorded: 400 rpm
